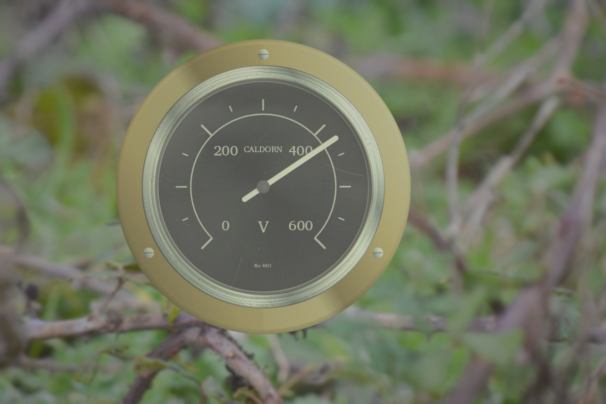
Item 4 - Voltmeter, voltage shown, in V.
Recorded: 425 V
